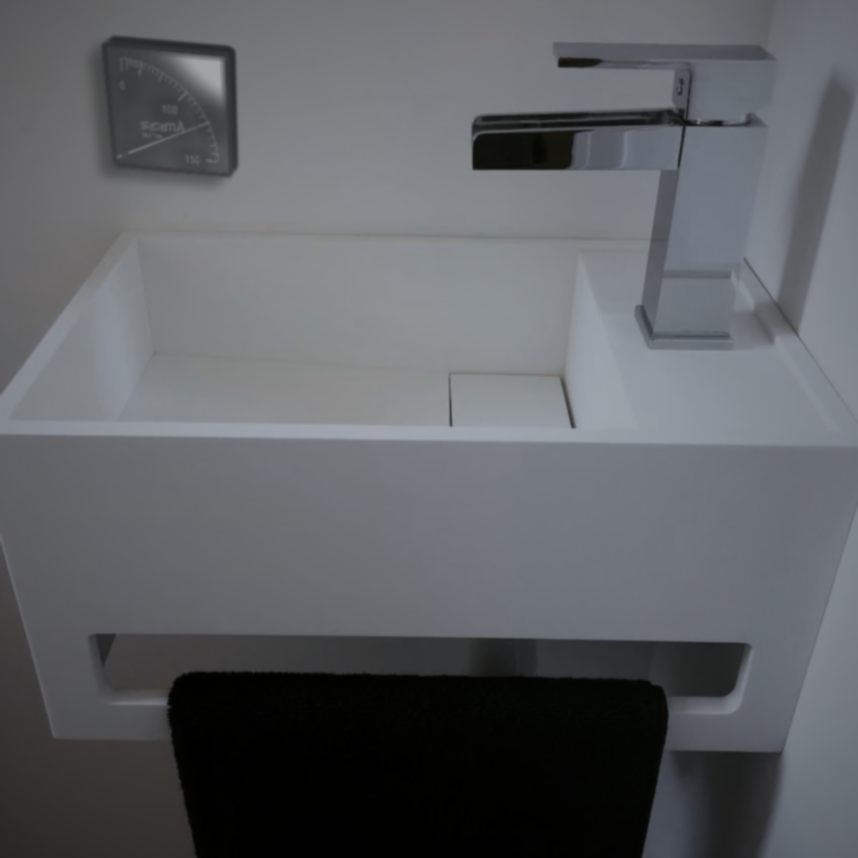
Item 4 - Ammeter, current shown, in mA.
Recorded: 125 mA
